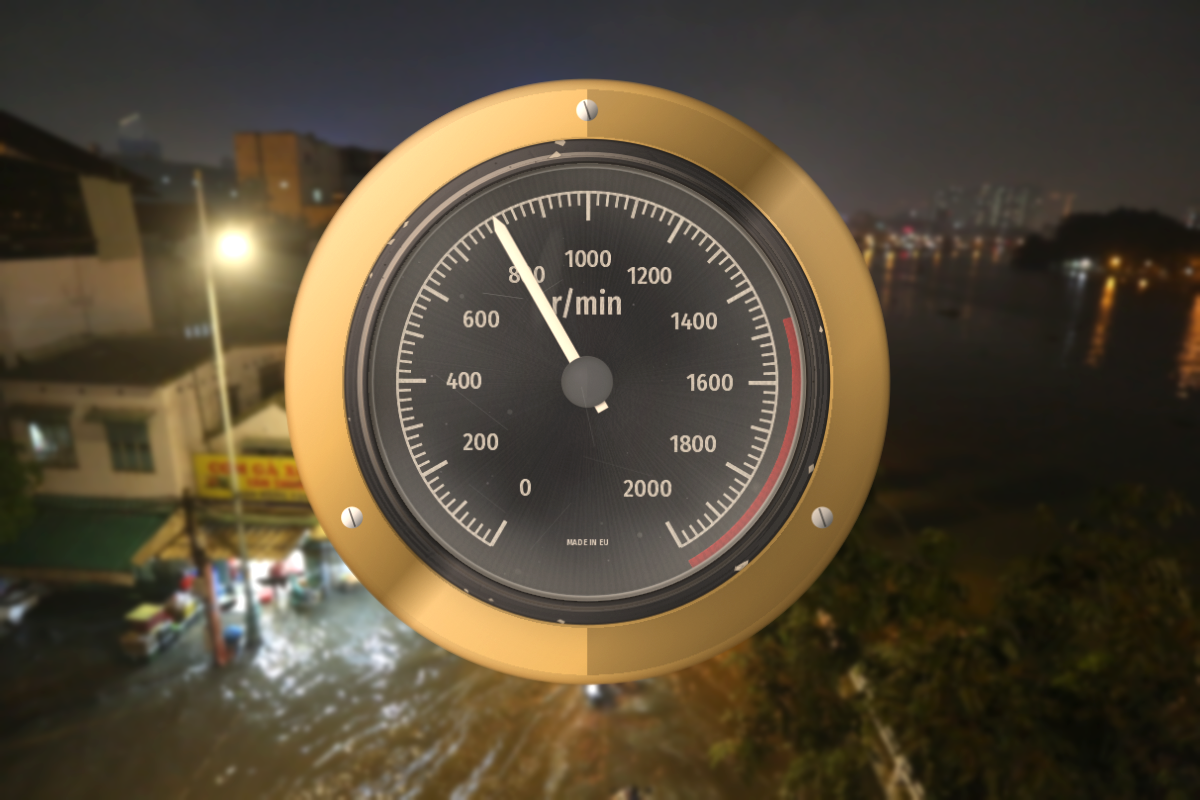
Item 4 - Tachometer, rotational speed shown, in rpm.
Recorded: 800 rpm
